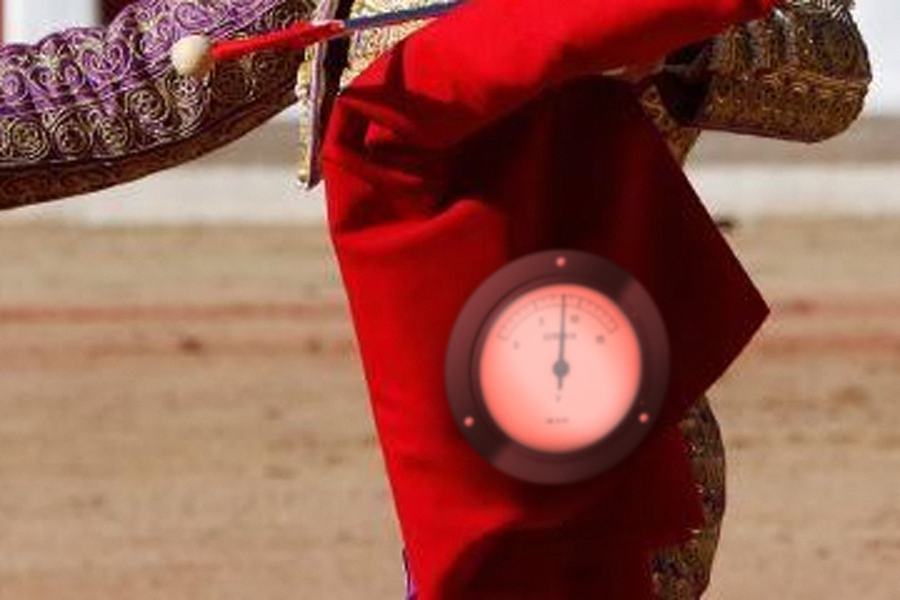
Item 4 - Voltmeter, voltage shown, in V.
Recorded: 8 V
